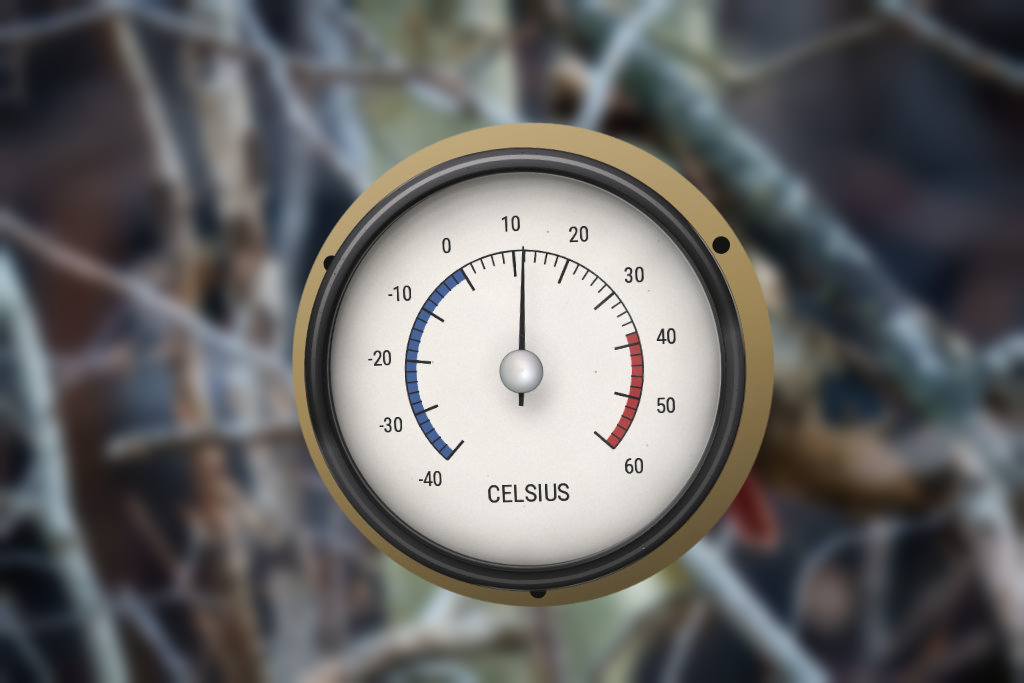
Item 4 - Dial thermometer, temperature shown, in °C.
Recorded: 12 °C
